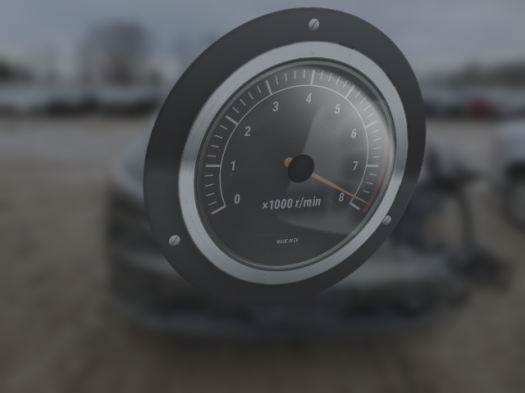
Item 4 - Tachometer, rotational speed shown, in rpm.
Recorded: 7800 rpm
